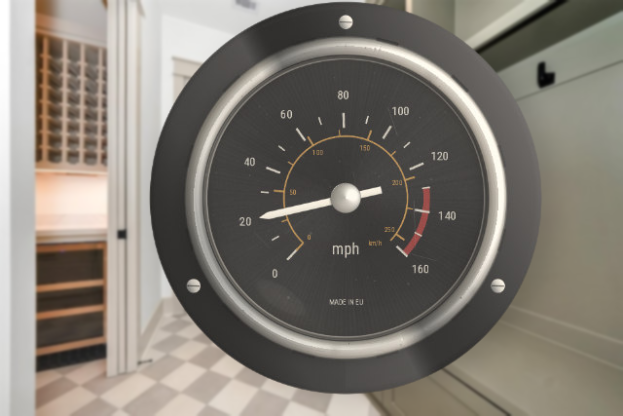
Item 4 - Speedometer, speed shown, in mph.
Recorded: 20 mph
